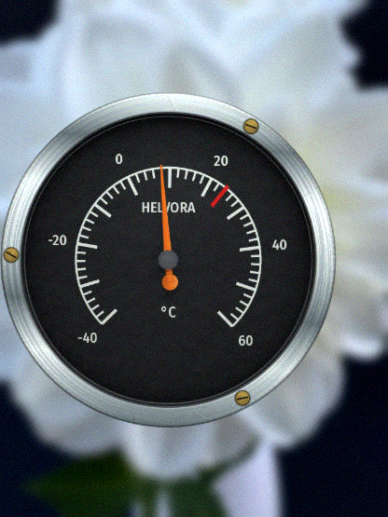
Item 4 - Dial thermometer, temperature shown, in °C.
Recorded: 8 °C
